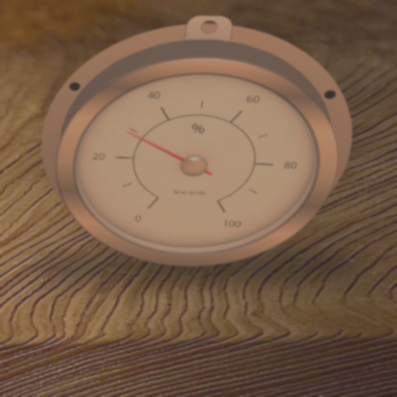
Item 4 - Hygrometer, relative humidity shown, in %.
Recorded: 30 %
